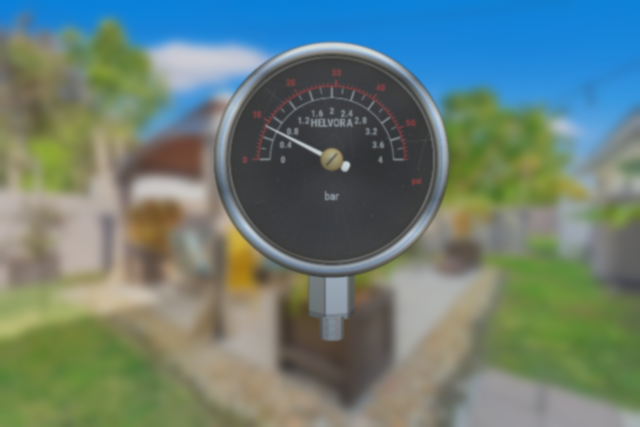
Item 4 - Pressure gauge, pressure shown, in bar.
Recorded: 0.6 bar
